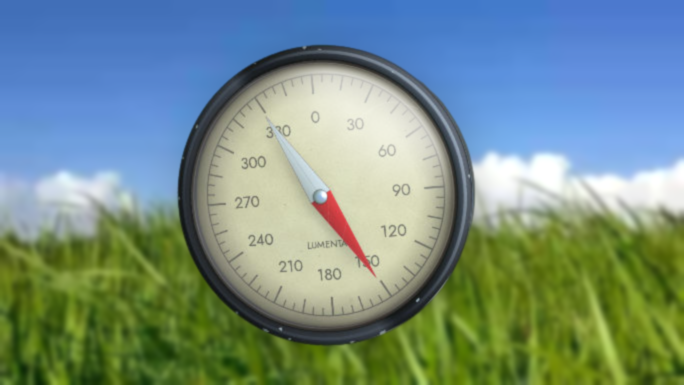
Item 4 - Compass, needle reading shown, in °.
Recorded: 150 °
